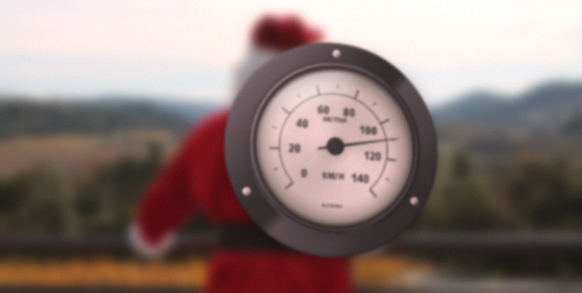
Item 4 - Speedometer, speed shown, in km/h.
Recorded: 110 km/h
